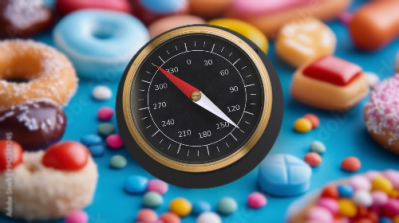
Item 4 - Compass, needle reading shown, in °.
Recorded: 320 °
